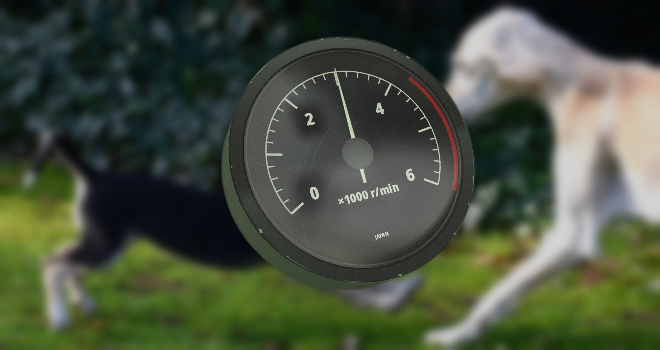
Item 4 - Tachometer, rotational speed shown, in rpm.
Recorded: 3000 rpm
